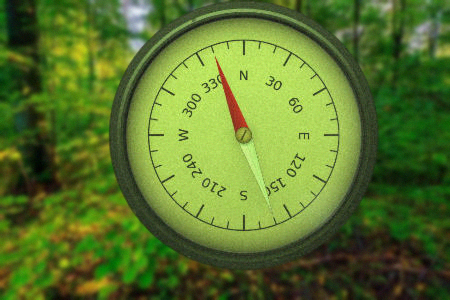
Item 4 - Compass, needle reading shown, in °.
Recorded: 340 °
